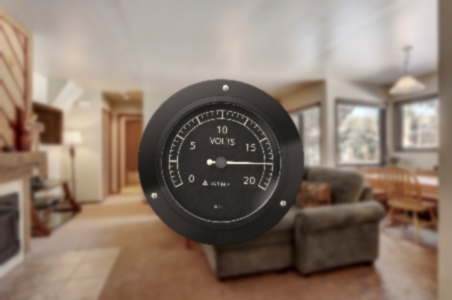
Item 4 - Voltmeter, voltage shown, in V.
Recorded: 17.5 V
